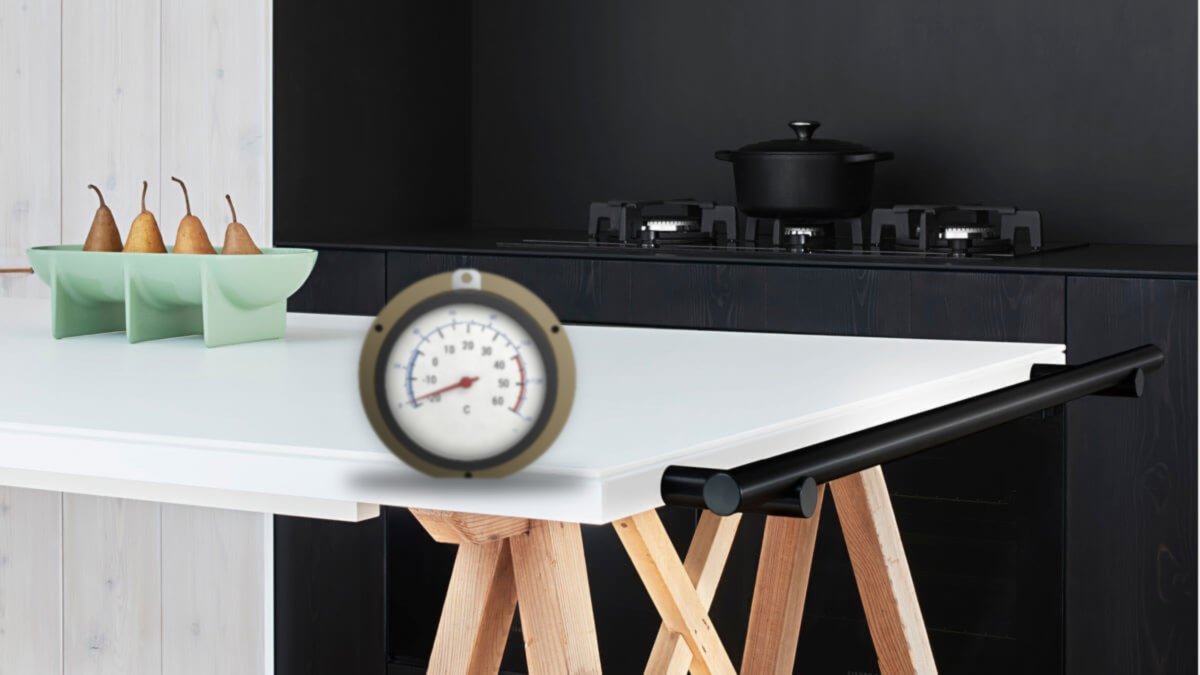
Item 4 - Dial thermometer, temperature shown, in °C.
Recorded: -17.5 °C
